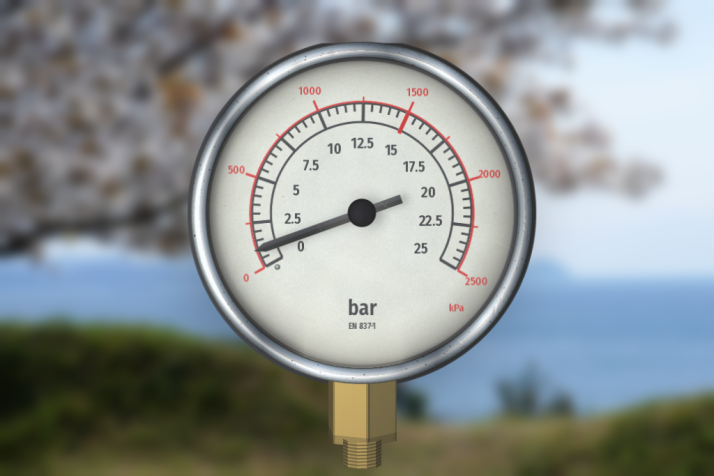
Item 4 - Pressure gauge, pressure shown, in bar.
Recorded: 1 bar
